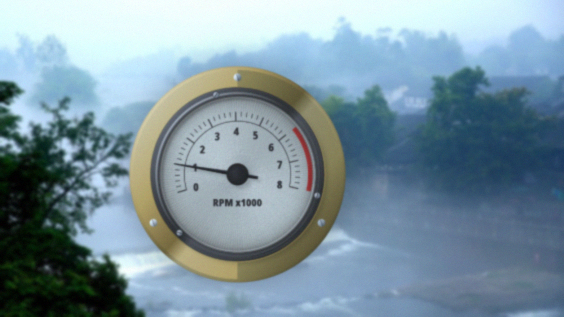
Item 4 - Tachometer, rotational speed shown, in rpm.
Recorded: 1000 rpm
